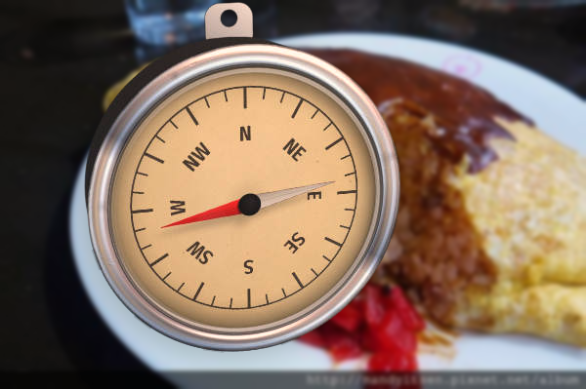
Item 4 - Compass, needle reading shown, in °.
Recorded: 260 °
